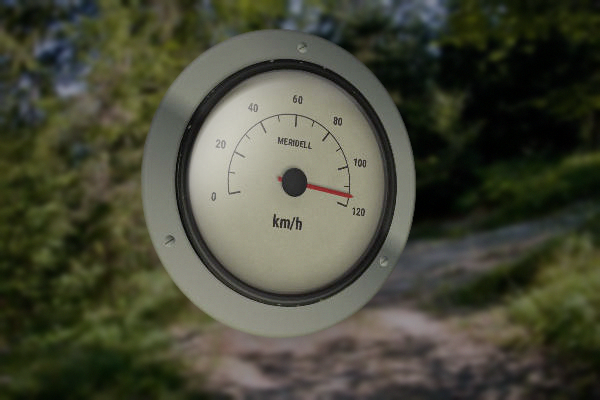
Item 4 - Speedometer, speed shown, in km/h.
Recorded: 115 km/h
